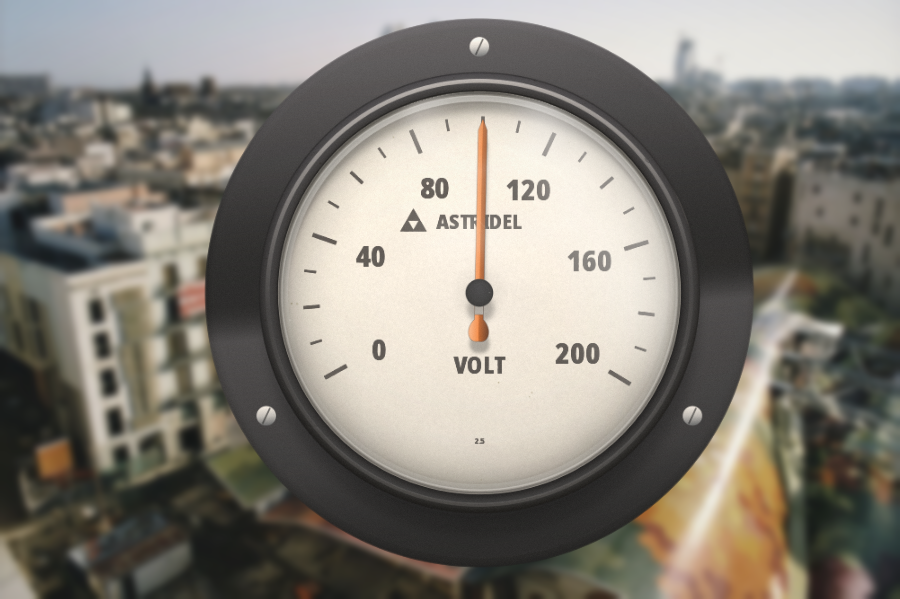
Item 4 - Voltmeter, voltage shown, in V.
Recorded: 100 V
